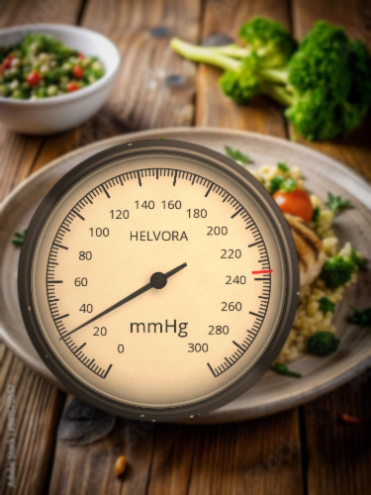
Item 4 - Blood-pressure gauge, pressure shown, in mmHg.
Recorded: 30 mmHg
